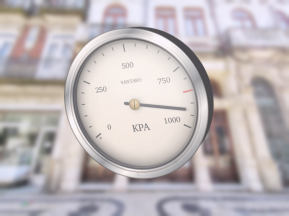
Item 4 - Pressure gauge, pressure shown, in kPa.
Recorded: 925 kPa
